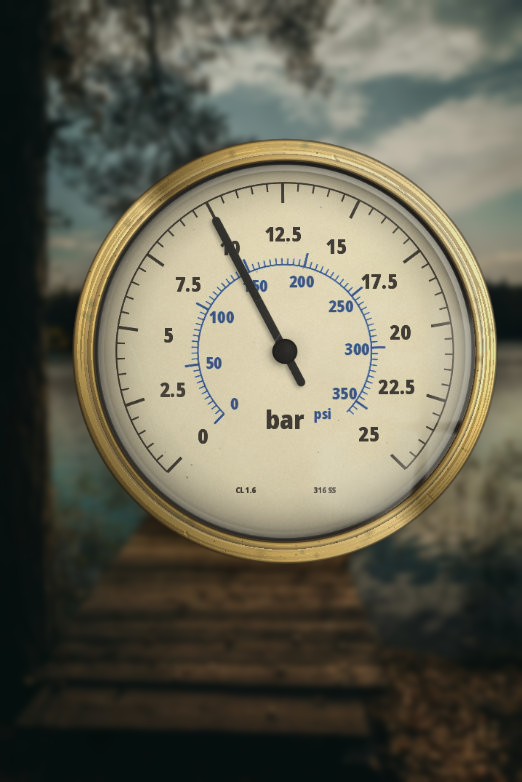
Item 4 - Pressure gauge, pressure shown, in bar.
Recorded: 10 bar
